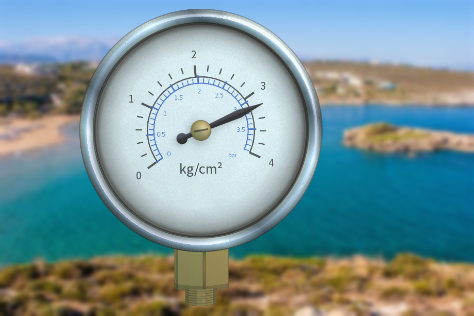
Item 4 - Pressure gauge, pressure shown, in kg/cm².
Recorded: 3.2 kg/cm²
